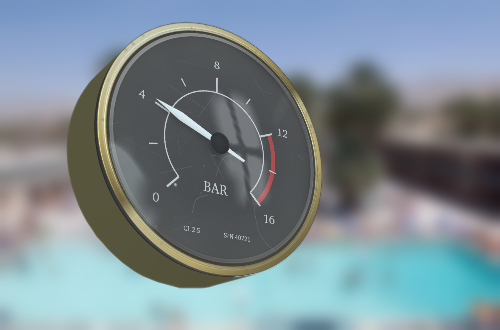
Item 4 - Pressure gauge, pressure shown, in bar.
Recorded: 4 bar
